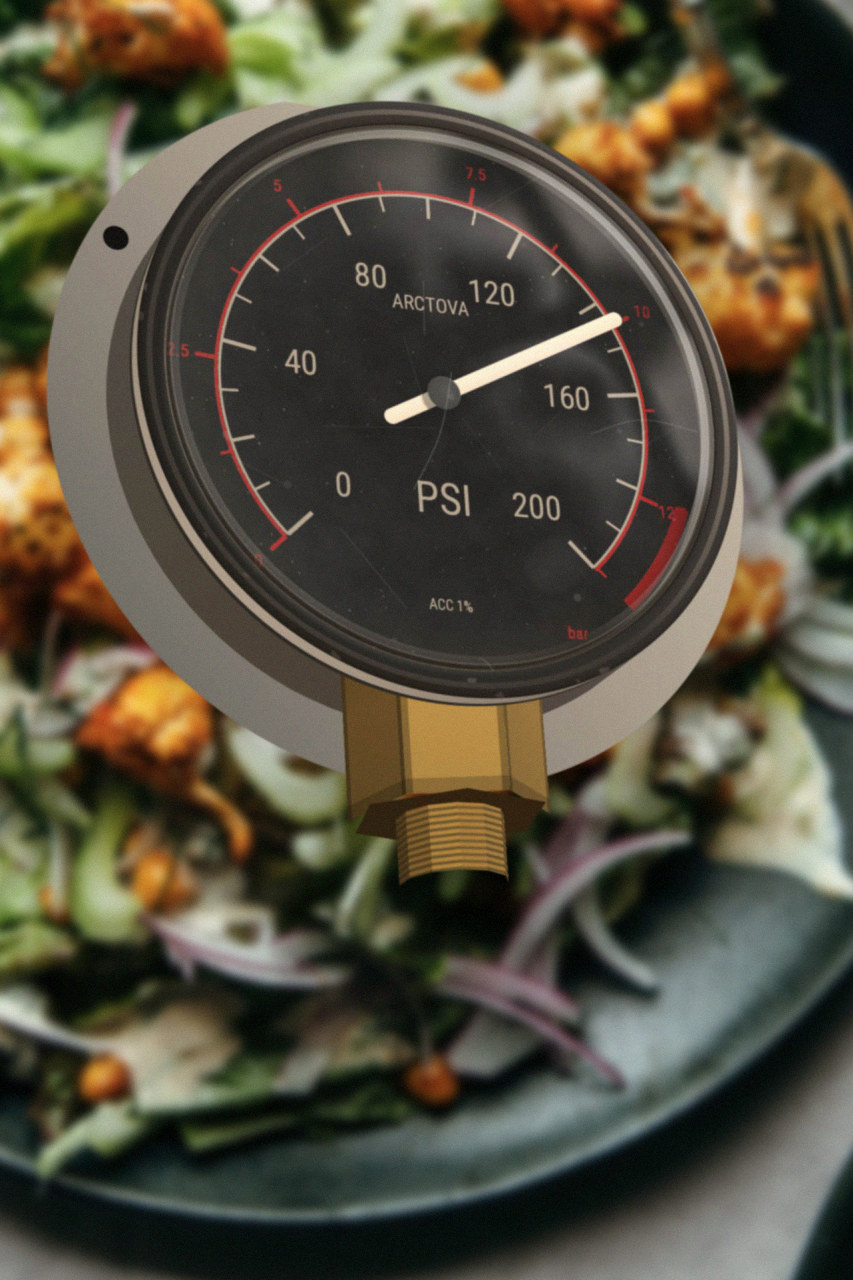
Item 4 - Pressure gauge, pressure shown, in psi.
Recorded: 145 psi
